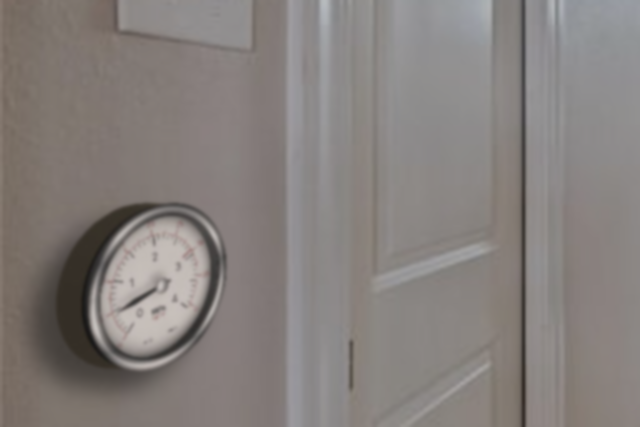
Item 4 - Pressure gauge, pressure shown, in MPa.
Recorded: 0.5 MPa
